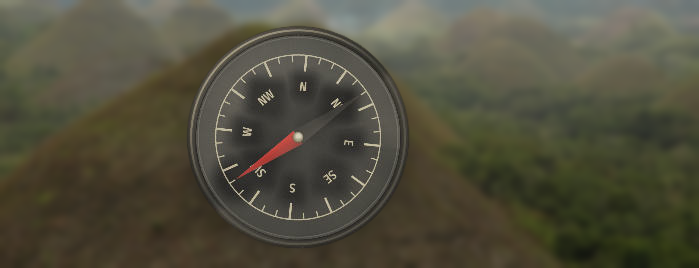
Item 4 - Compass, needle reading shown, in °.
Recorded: 230 °
